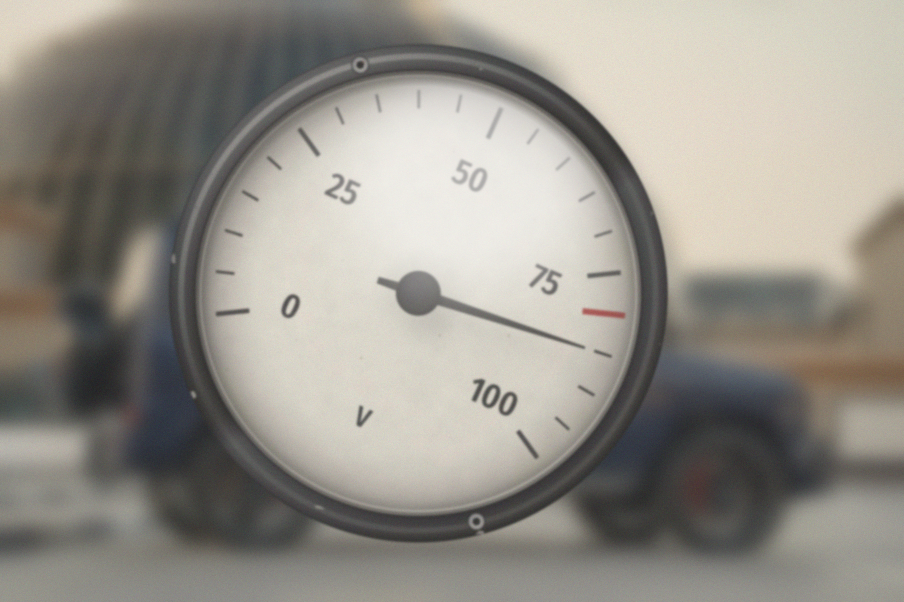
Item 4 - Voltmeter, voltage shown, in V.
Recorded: 85 V
